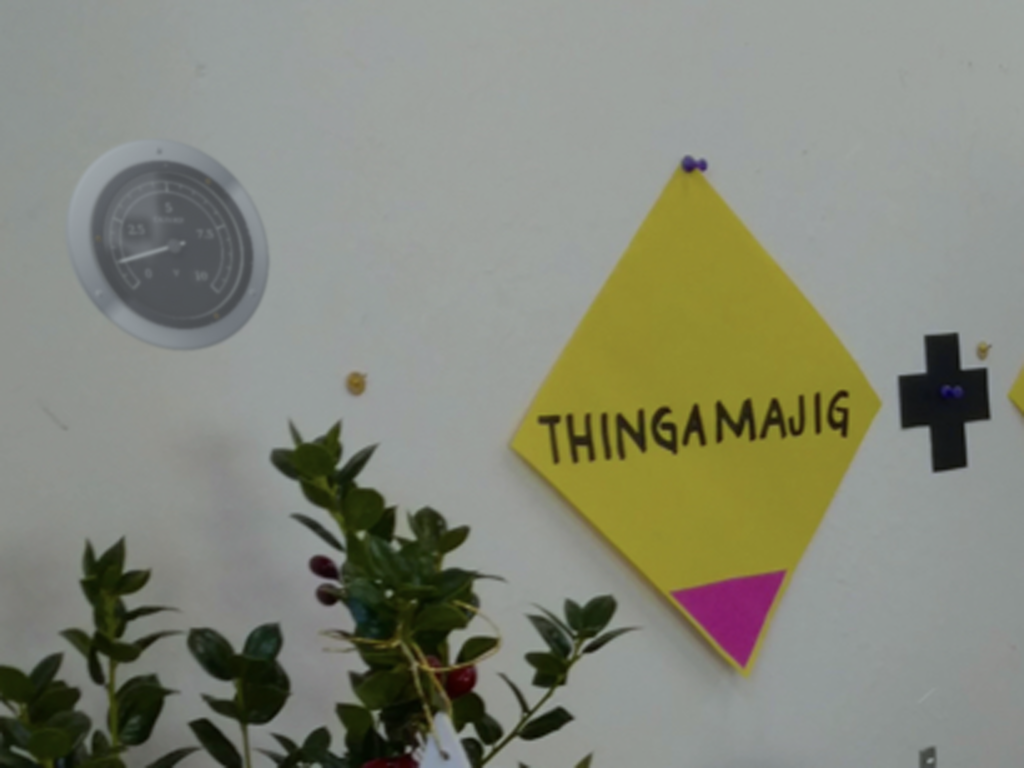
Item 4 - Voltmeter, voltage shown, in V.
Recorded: 1 V
